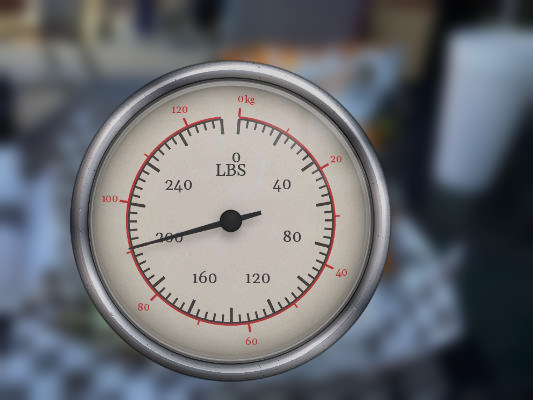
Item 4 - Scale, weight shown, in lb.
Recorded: 200 lb
